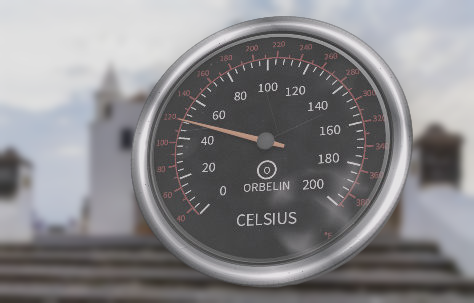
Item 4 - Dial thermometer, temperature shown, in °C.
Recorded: 48 °C
